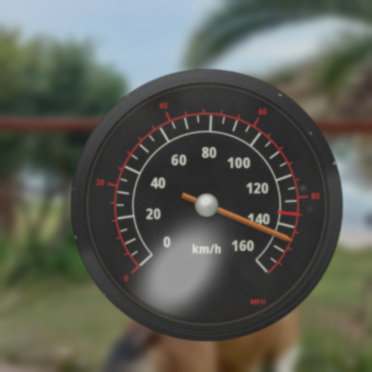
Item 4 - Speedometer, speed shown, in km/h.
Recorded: 145 km/h
